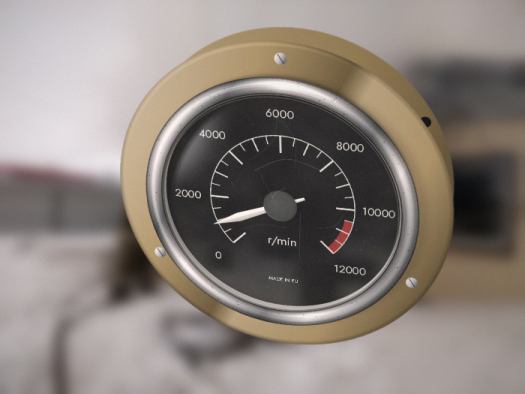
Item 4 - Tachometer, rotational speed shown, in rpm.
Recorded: 1000 rpm
